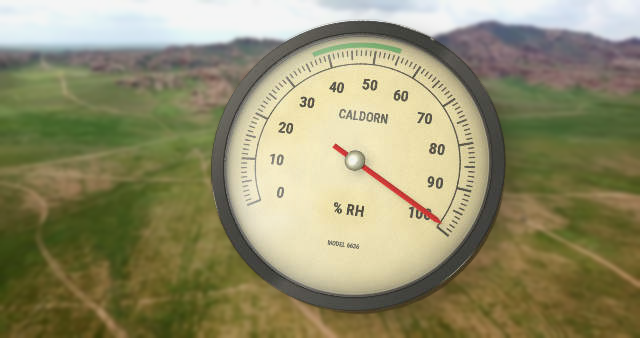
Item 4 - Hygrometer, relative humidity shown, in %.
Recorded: 99 %
